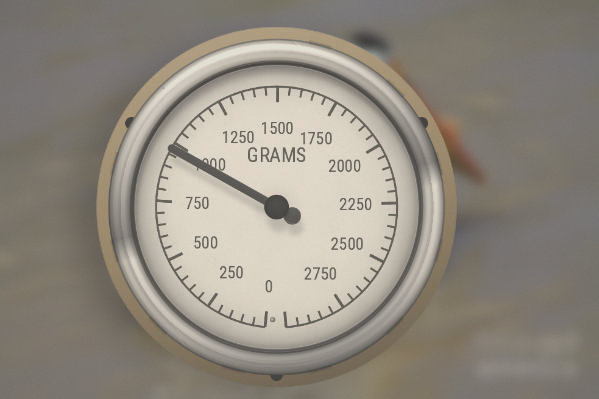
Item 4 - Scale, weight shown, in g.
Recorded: 975 g
